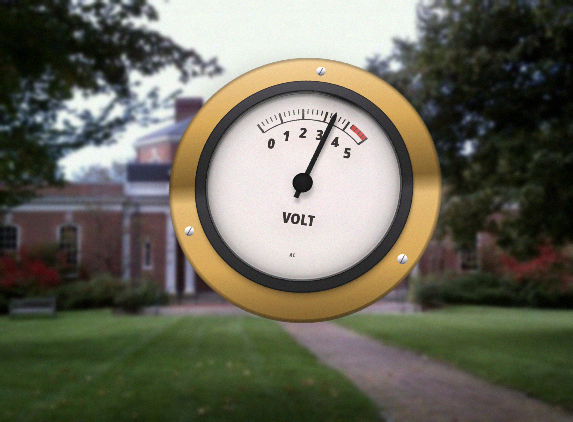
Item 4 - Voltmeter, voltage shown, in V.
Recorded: 3.4 V
